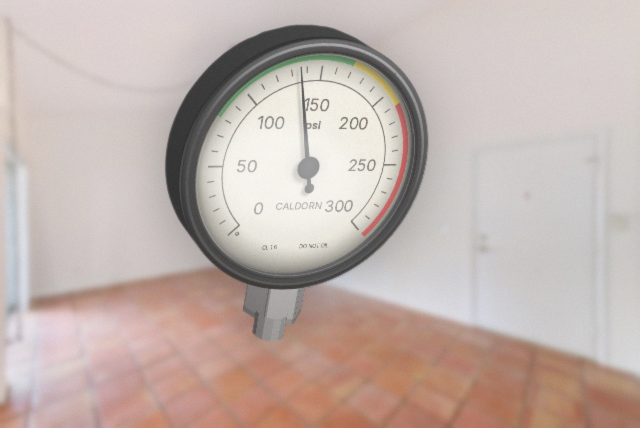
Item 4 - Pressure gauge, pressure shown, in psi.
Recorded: 135 psi
